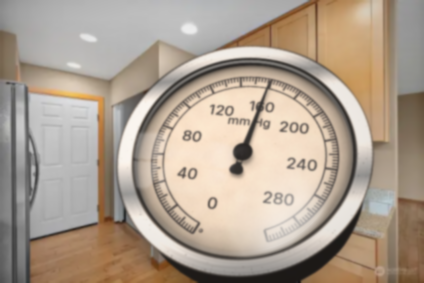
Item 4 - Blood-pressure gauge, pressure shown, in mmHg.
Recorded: 160 mmHg
